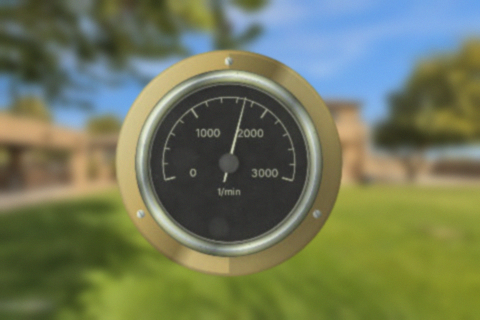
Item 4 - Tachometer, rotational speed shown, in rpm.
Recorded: 1700 rpm
